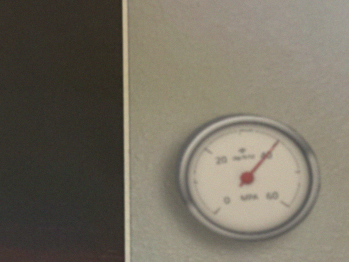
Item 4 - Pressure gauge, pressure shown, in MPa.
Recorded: 40 MPa
